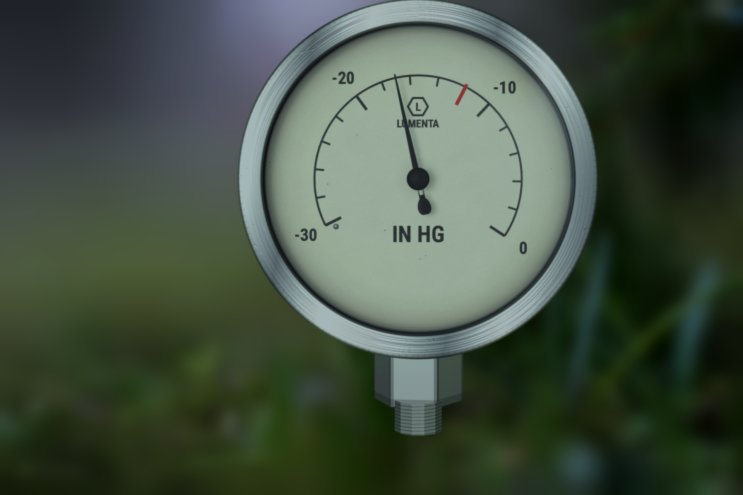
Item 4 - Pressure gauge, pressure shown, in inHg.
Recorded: -17 inHg
